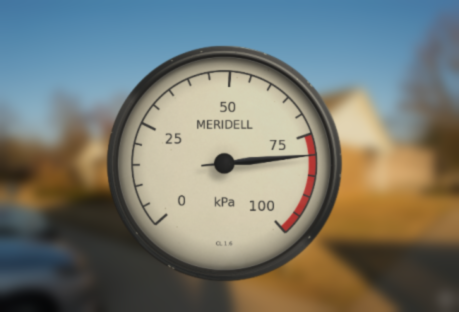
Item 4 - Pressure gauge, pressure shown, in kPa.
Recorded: 80 kPa
